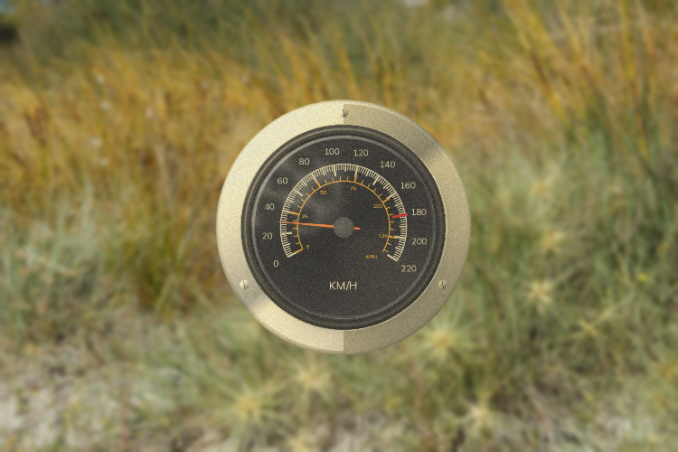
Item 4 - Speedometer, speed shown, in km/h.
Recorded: 30 km/h
